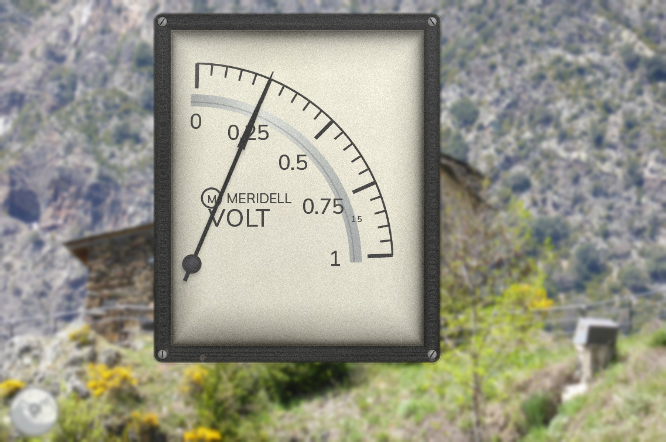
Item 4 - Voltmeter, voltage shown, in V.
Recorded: 0.25 V
